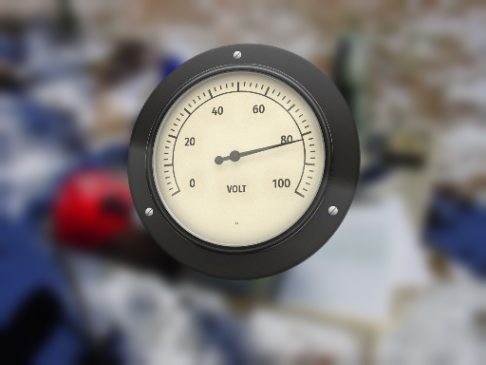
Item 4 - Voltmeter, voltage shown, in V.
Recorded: 82 V
